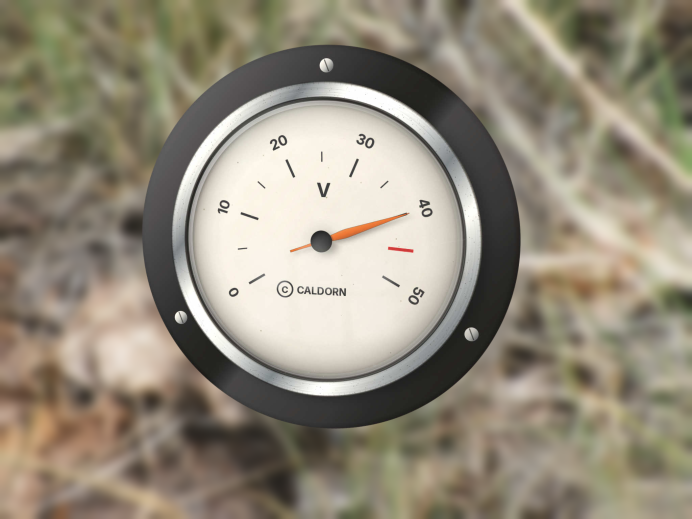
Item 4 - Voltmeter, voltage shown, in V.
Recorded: 40 V
